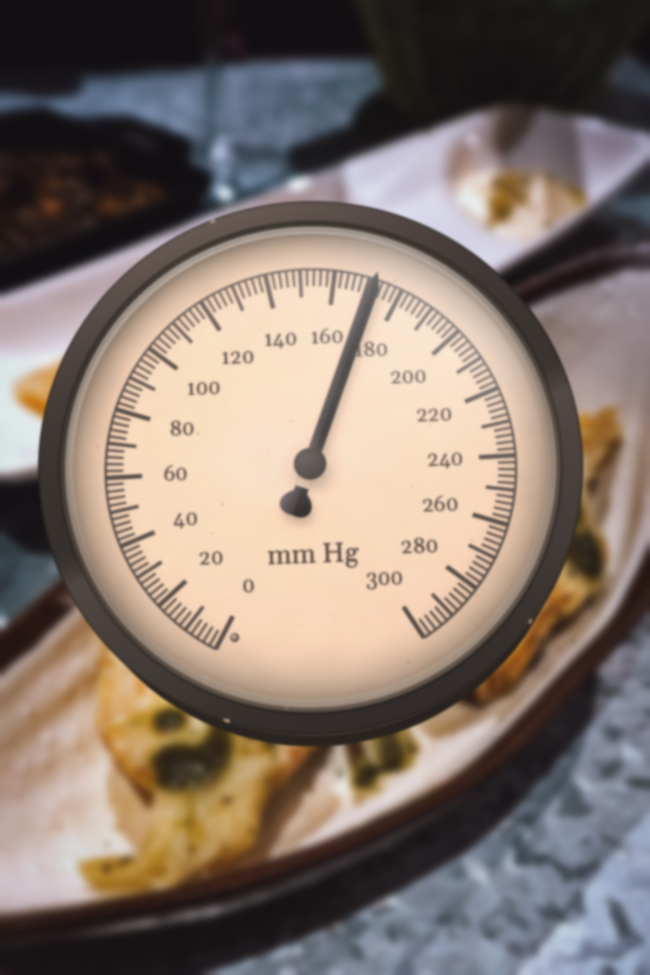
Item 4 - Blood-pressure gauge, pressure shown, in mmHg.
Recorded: 172 mmHg
